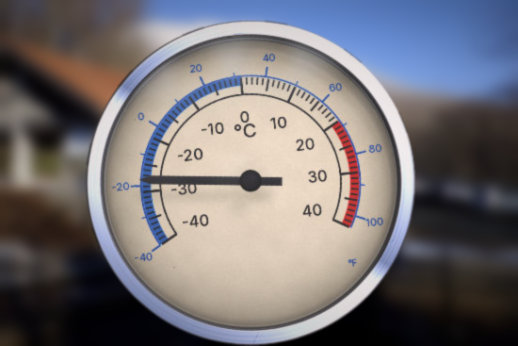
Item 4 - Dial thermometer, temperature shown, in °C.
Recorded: -28 °C
